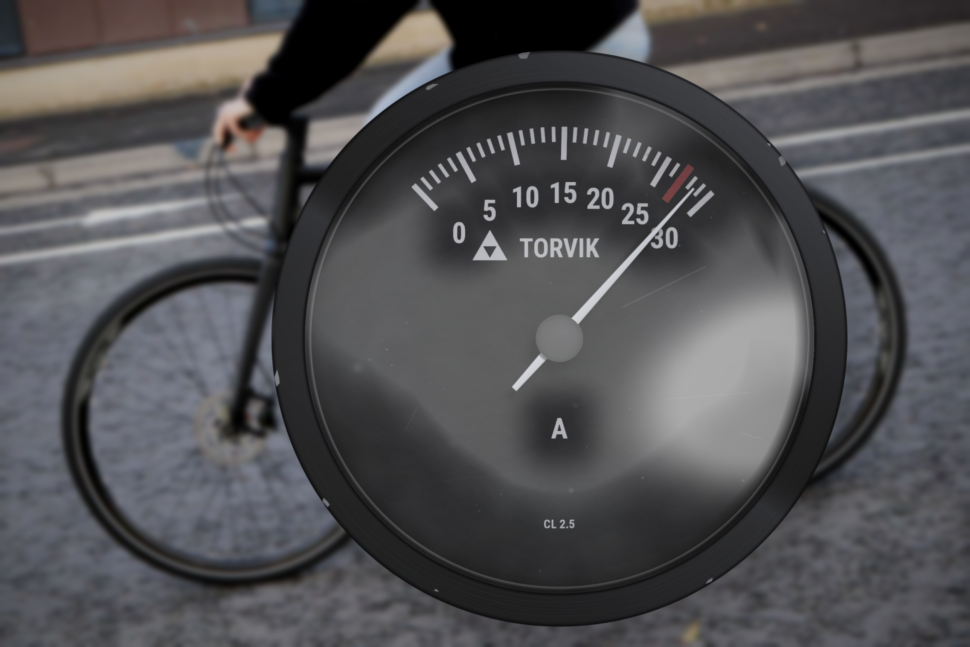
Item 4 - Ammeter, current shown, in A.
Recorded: 28.5 A
